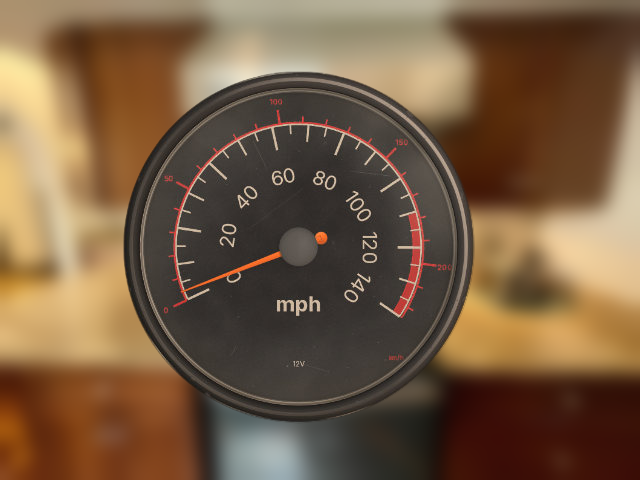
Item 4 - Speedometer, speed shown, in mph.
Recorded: 2.5 mph
